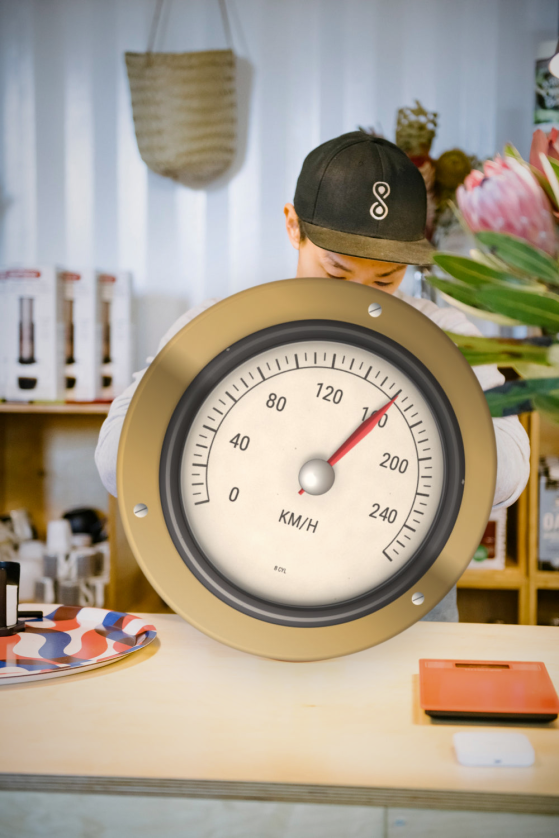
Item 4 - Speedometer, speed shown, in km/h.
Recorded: 160 km/h
